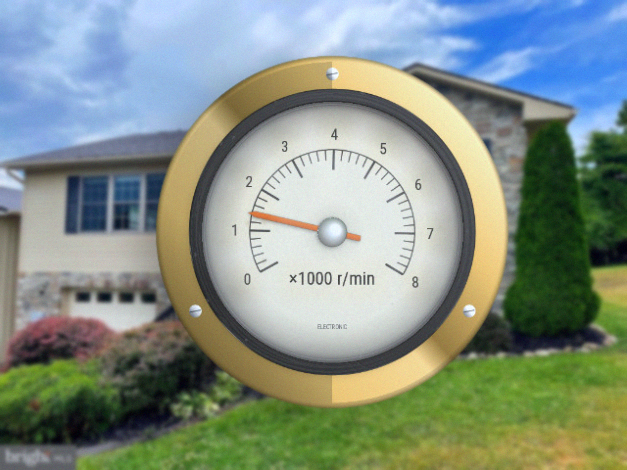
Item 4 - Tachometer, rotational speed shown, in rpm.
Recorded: 1400 rpm
